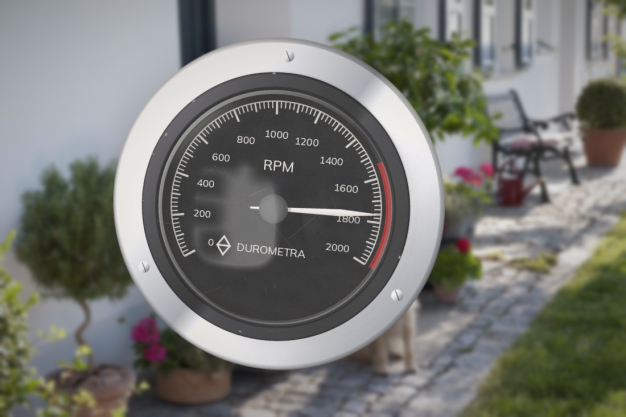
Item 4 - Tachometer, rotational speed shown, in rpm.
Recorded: 1760 rpm
